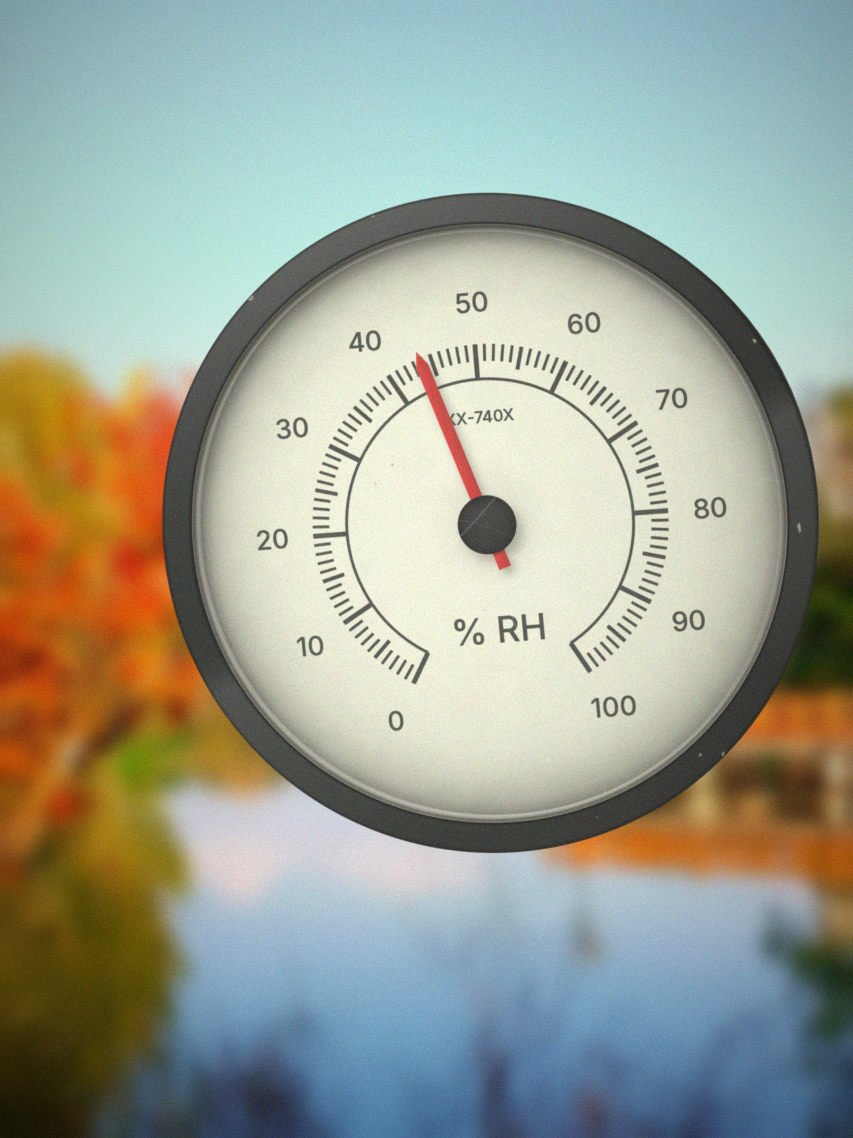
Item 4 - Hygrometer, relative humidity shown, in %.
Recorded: 44 %
